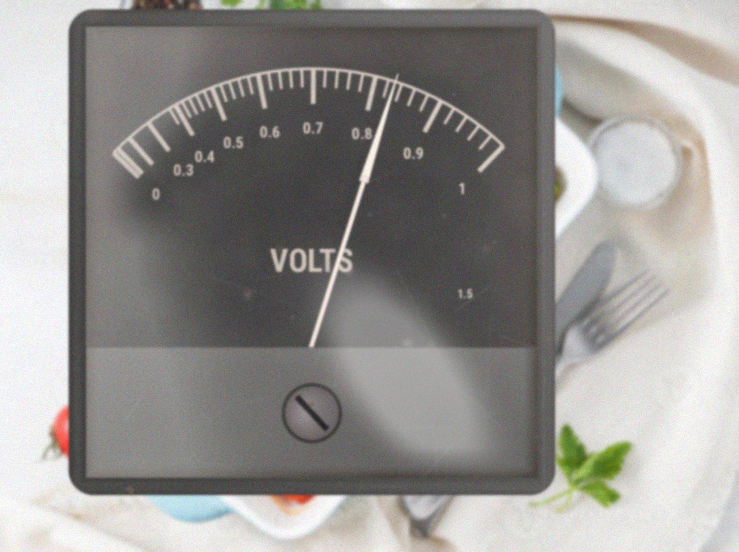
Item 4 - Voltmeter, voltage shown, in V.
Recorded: 0.83 V
